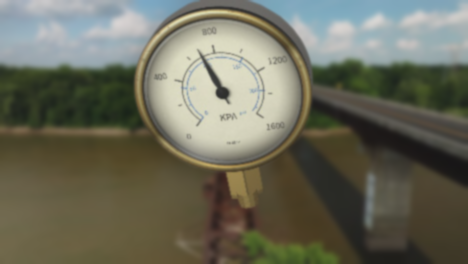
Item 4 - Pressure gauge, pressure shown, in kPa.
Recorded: 700 kPa
